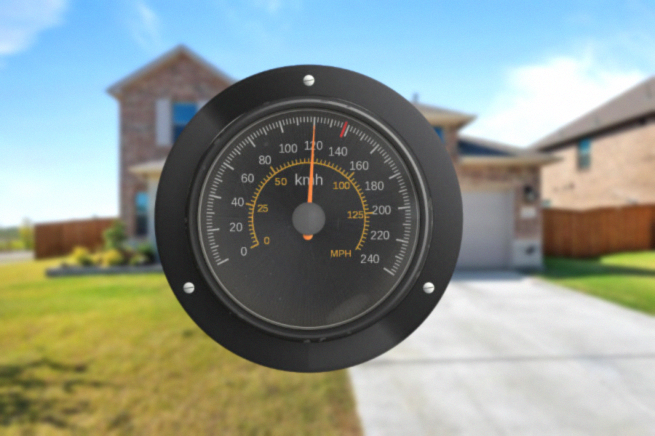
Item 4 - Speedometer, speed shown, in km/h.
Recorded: 120 km/h
